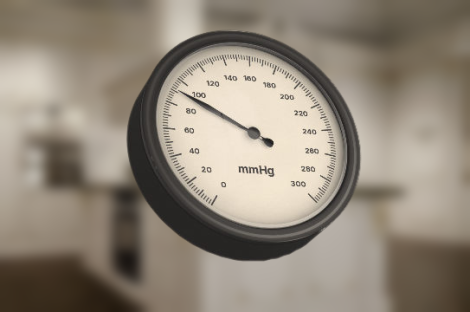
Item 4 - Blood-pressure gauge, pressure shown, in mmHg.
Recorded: 90 mmHg
